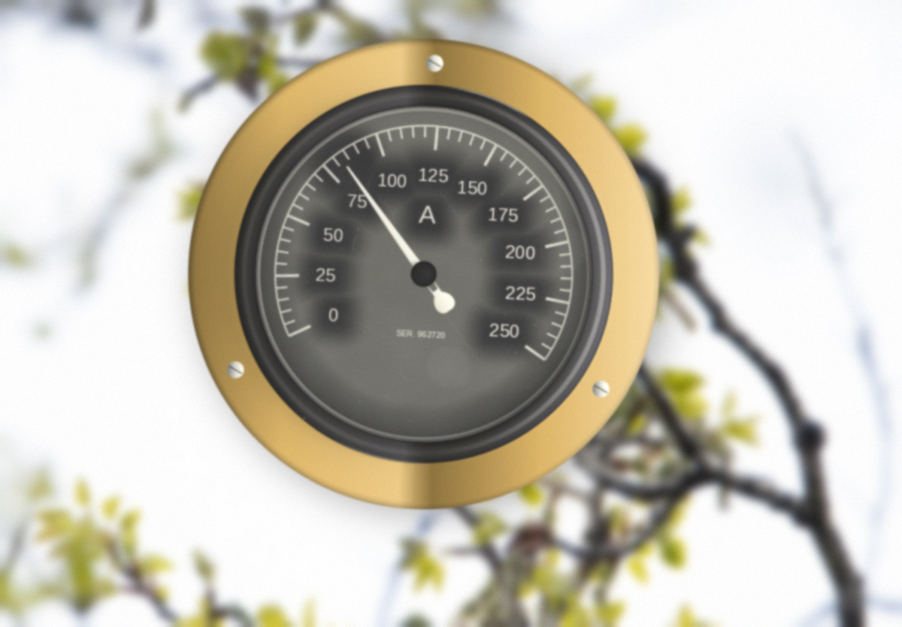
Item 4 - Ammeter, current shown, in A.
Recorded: 82.5 A
